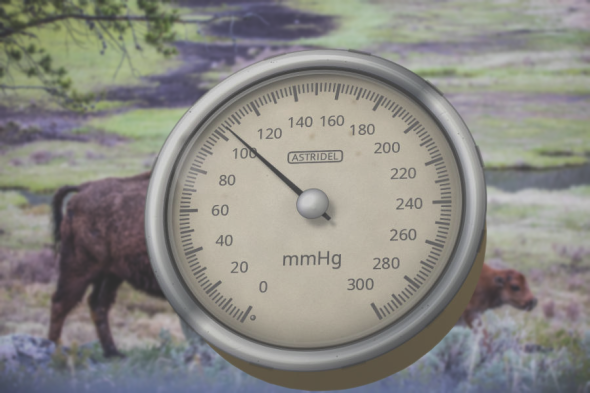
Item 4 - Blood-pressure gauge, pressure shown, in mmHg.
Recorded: 104 mmHg
